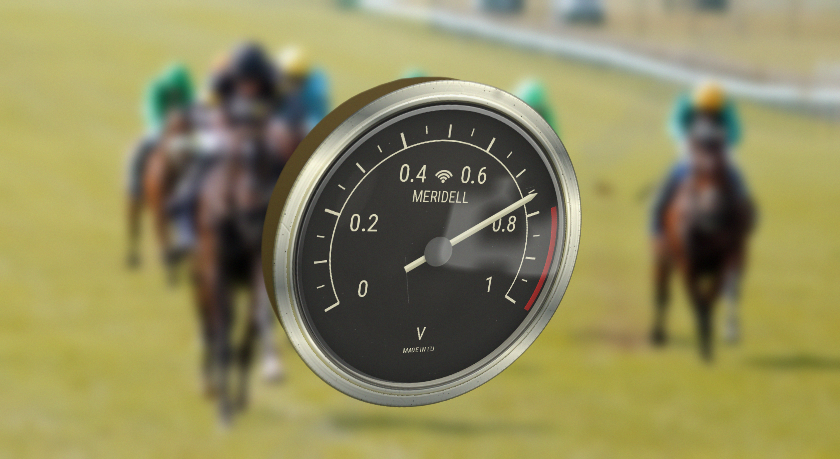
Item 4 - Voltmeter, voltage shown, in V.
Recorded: 0.75 V
